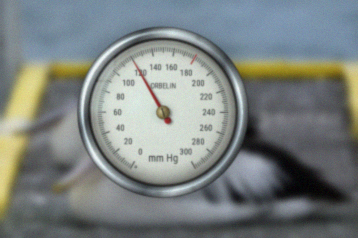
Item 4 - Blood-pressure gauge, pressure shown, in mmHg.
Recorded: 120 mmHg
